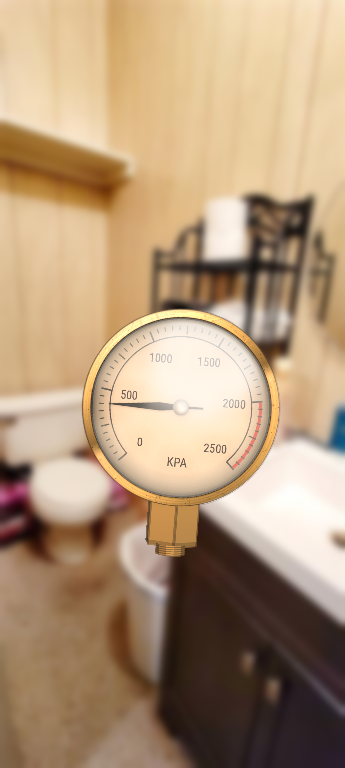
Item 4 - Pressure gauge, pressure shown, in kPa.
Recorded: 400 kPa
